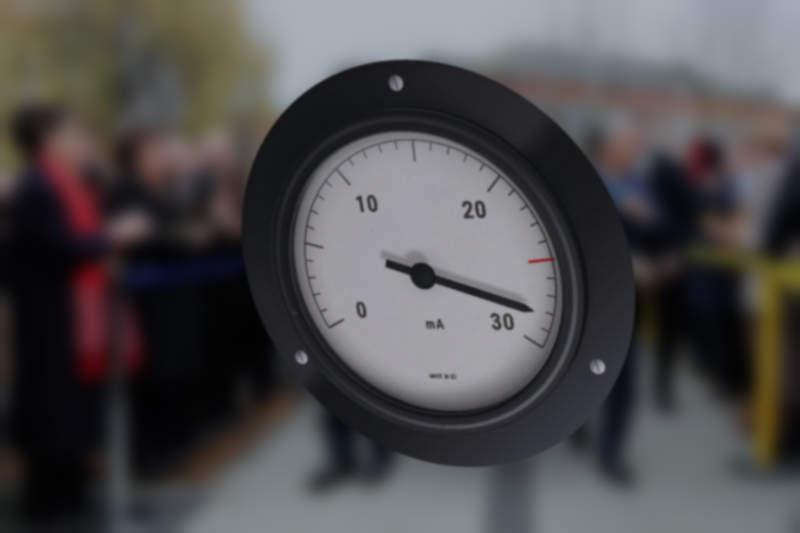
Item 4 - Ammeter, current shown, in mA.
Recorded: 28 mA
